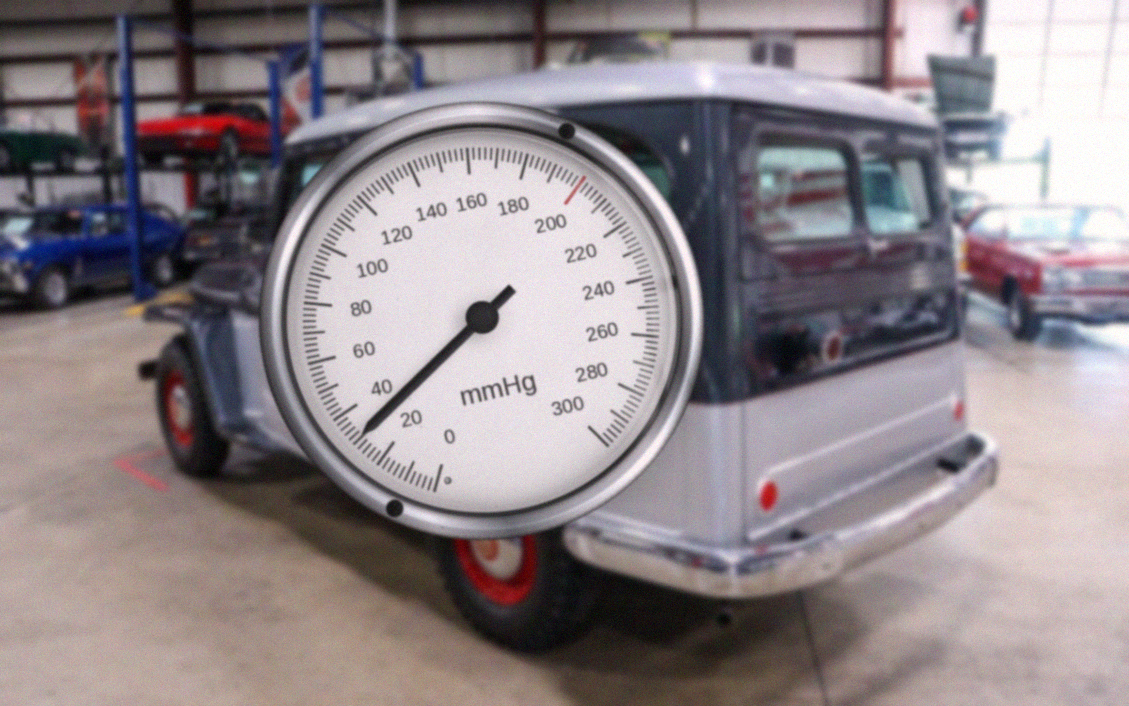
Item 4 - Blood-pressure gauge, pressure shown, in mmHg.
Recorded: 30 mmHg
